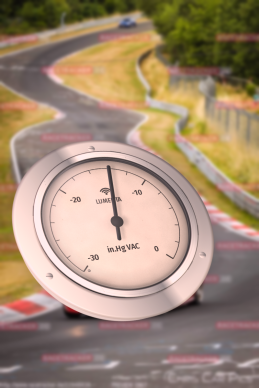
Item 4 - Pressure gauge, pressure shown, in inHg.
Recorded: -14 inHg
